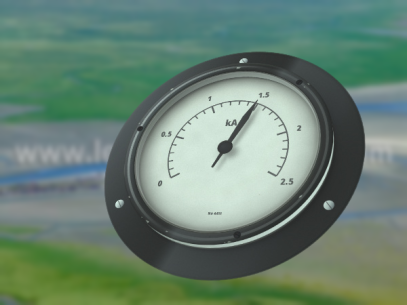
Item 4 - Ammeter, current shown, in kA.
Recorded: 1.5 kA
